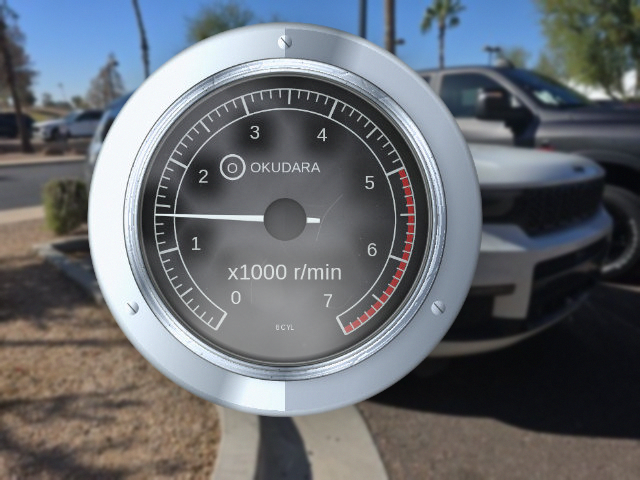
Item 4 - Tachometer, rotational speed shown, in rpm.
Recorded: 1400 rpm
